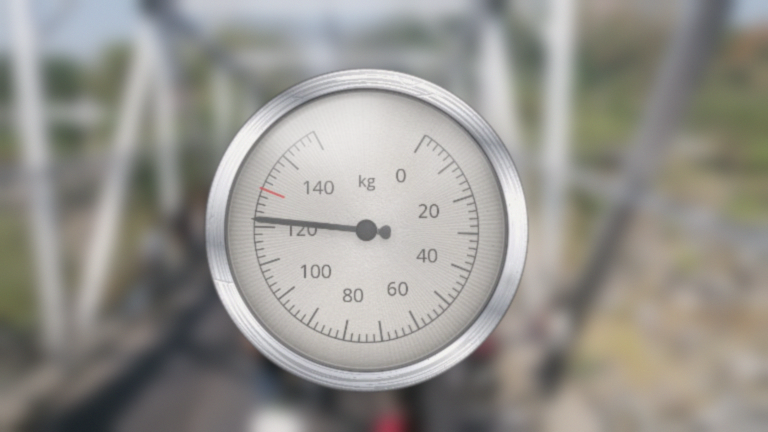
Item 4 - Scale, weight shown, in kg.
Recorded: 122 kg
